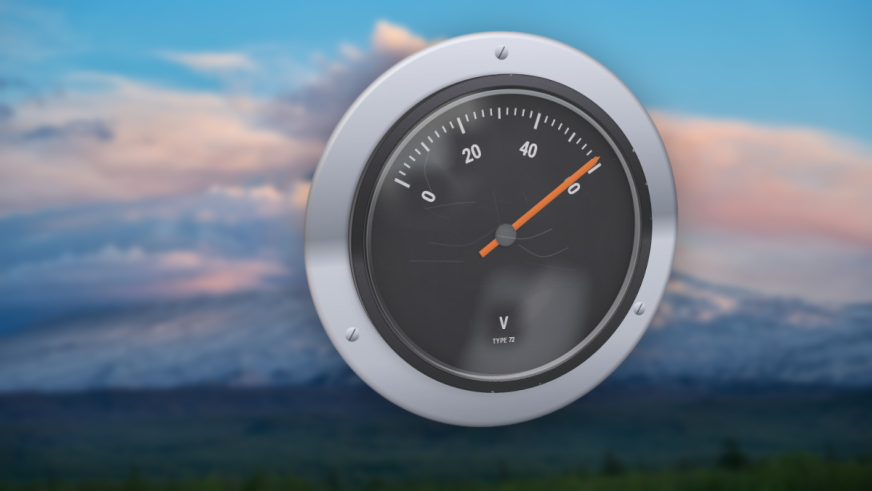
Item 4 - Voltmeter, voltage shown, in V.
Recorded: 58 V
